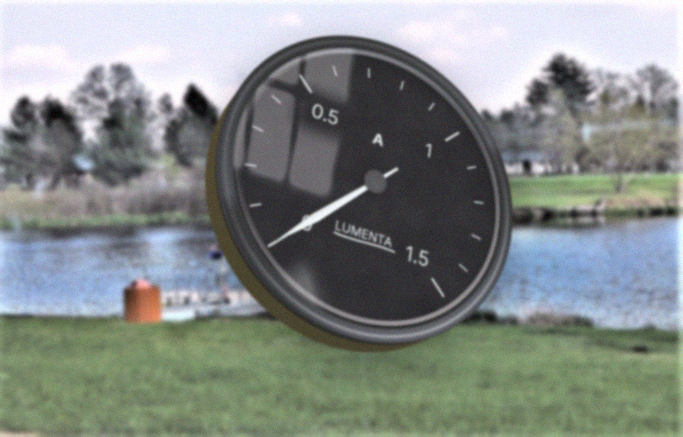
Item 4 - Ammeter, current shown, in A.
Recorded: 0 A
